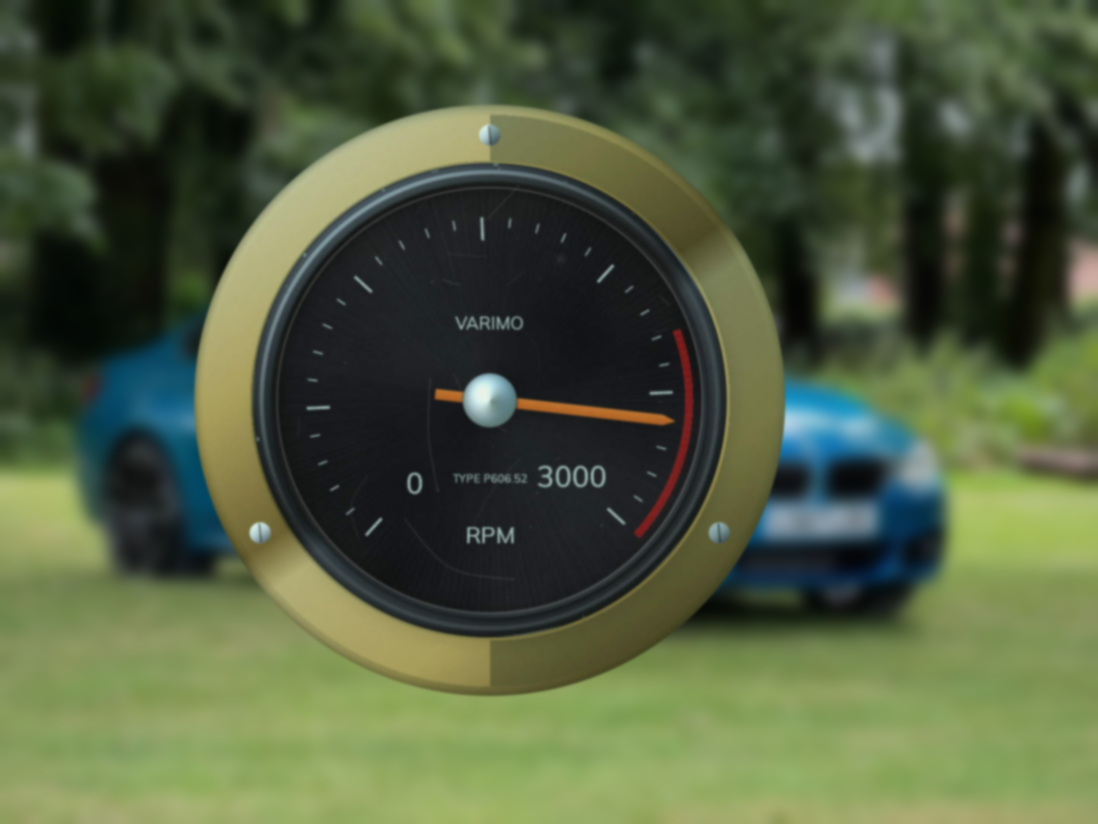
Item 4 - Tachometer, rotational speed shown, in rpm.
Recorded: 2600 rpm
